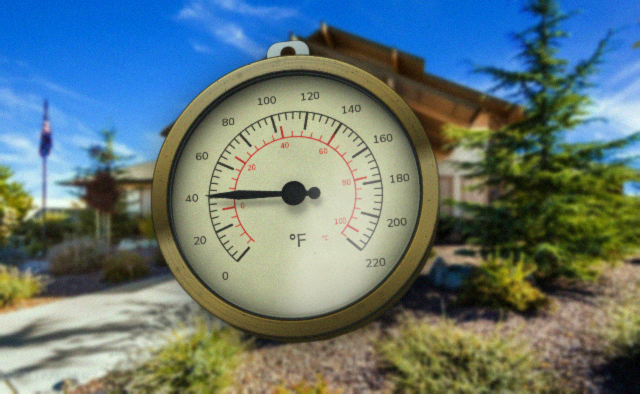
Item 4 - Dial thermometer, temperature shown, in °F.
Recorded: 40 °F
